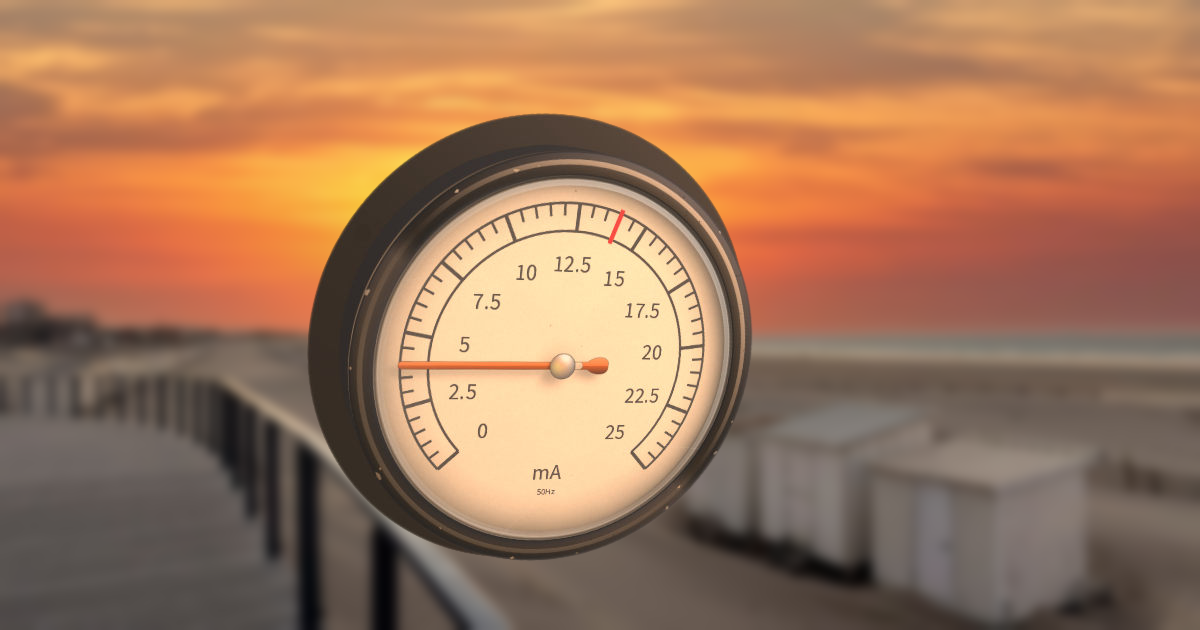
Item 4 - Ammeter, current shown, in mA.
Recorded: 4 mA
